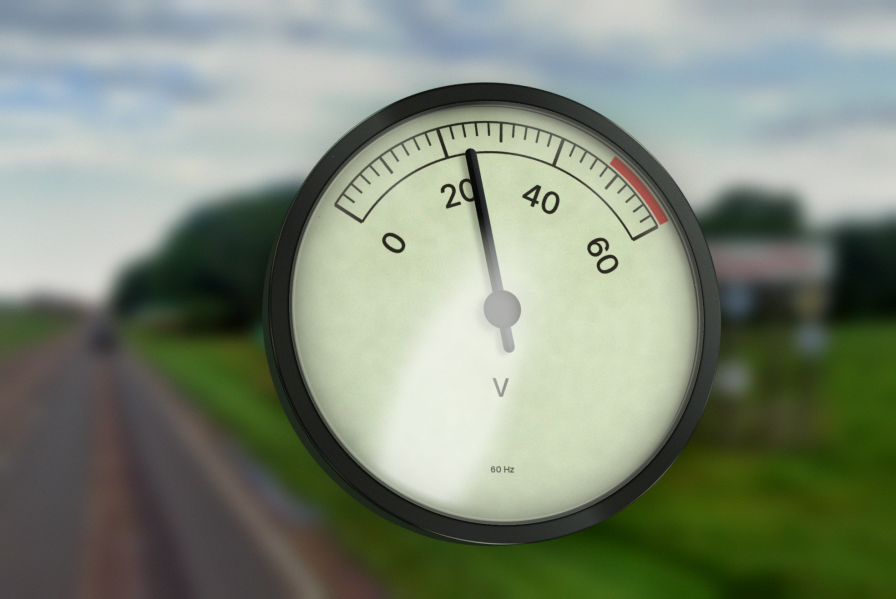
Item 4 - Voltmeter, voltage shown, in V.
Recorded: 24 V
